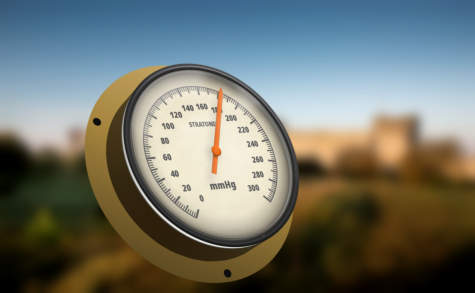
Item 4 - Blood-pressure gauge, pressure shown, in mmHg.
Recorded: 180 mmHg
